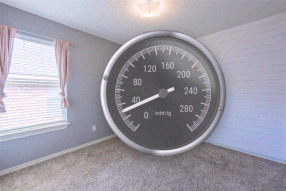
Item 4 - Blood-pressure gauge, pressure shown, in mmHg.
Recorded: 30 mmHg
